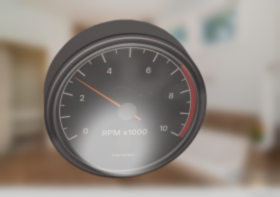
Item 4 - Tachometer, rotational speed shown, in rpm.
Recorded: 2750 rpm
